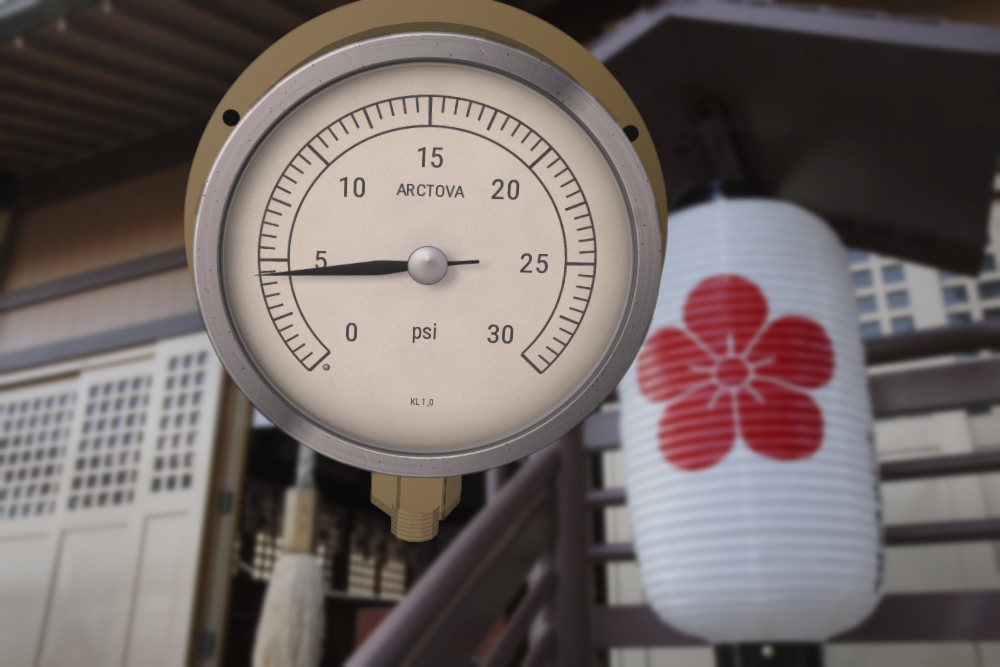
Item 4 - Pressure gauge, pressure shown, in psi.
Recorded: 4.5 psi
